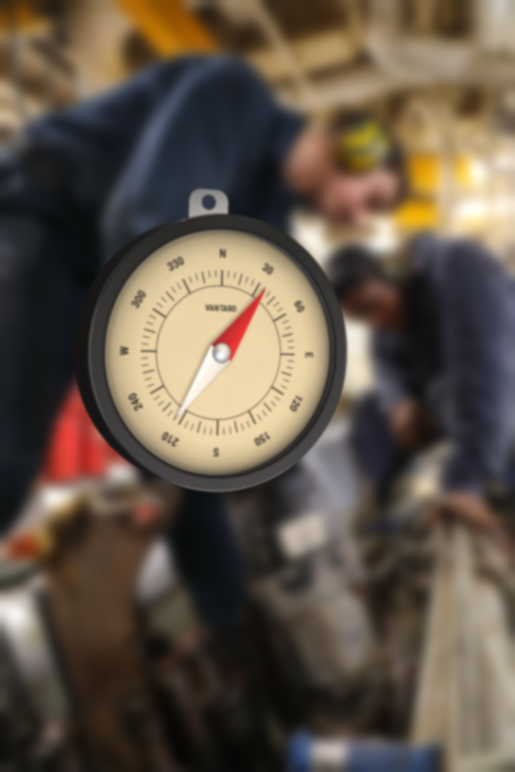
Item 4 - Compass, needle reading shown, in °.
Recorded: 35 °
